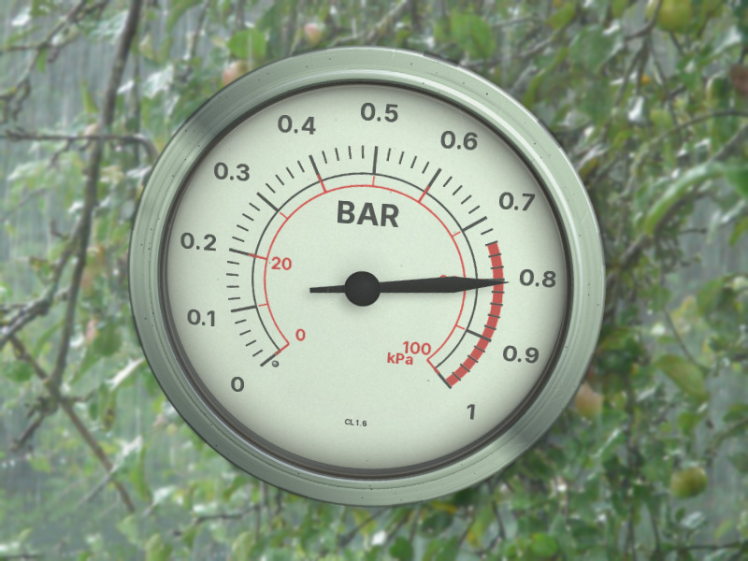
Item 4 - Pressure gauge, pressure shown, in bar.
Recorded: 0.8 bar
